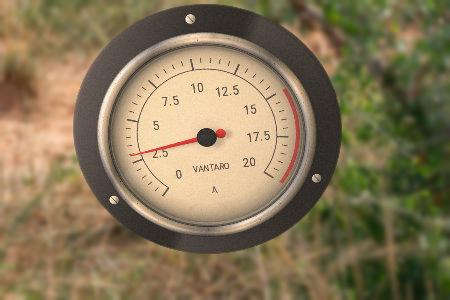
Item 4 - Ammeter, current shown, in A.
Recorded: 3 A
